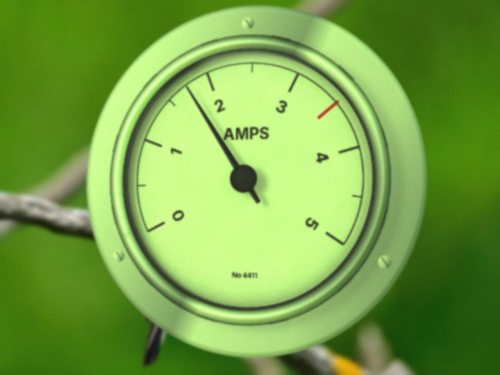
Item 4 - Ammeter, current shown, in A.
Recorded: 1.75 A
